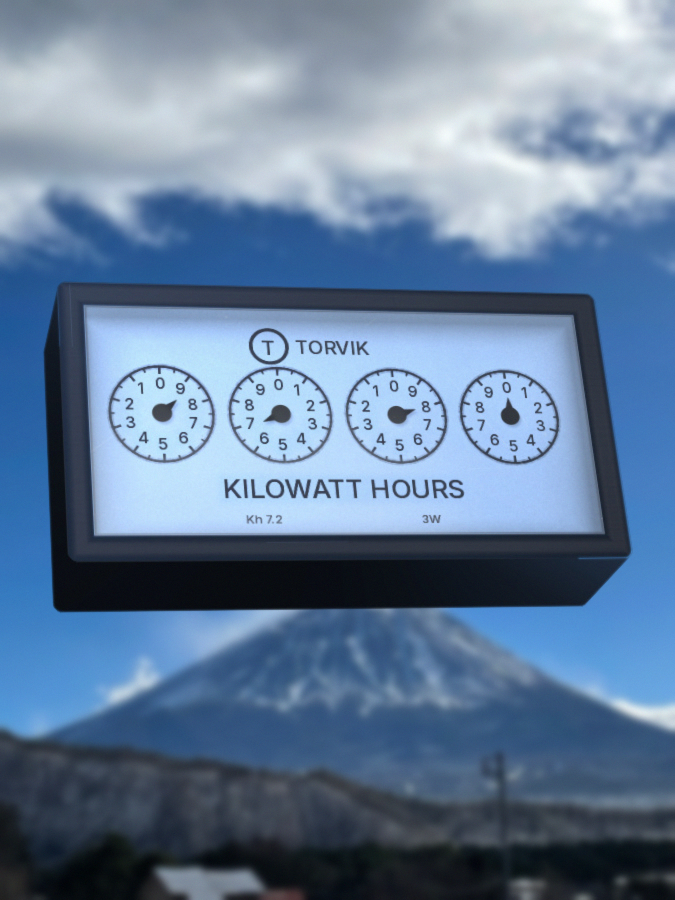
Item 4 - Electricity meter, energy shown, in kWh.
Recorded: 8680 kWh
